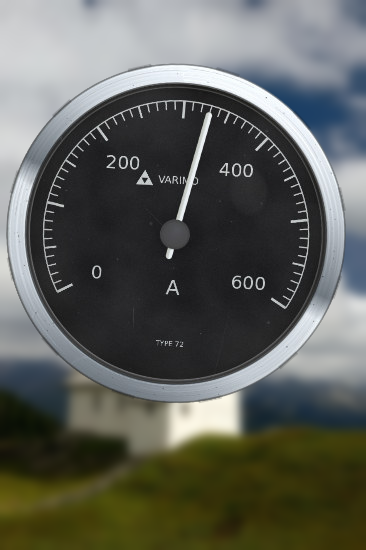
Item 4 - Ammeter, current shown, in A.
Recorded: 330 A
